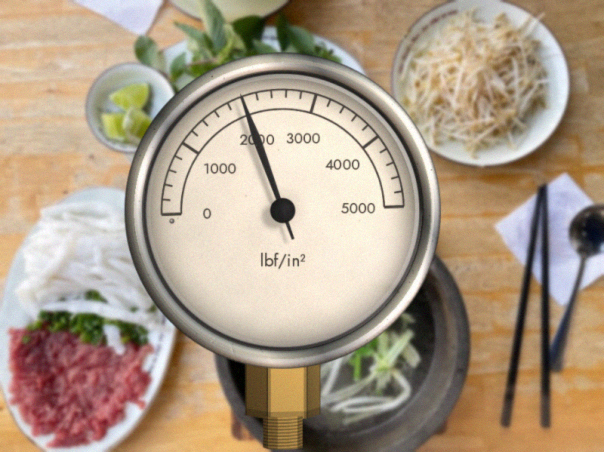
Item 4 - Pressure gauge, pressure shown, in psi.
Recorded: 2000 psi
